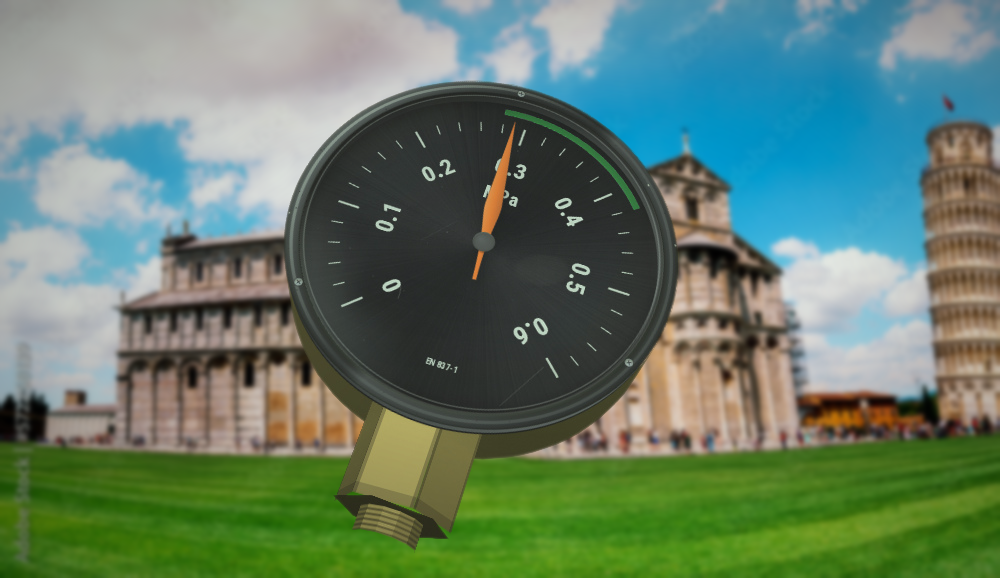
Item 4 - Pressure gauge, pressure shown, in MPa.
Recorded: 0.29 MPa
